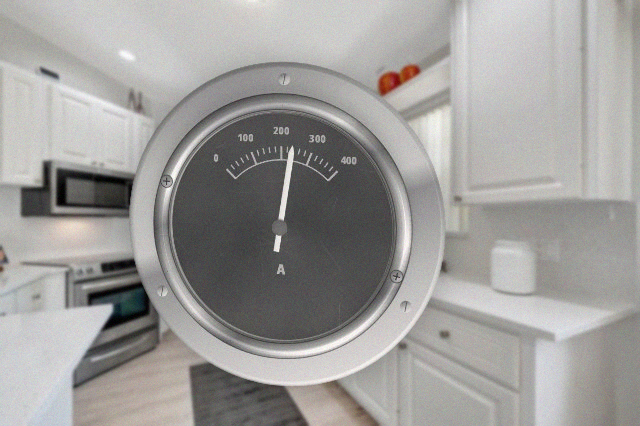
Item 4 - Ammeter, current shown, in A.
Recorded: 240 A
